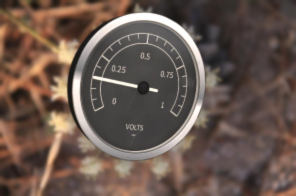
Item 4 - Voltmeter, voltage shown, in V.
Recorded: 0.15 V
